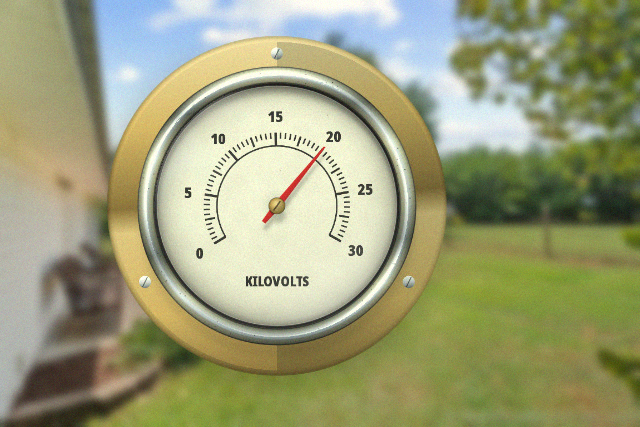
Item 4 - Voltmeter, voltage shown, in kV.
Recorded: 20 kV
